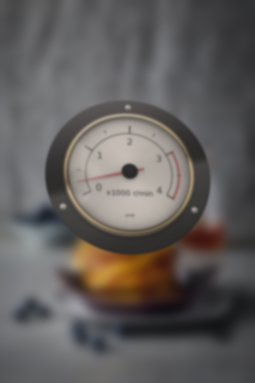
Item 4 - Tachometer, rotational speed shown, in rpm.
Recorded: 250 rpm
